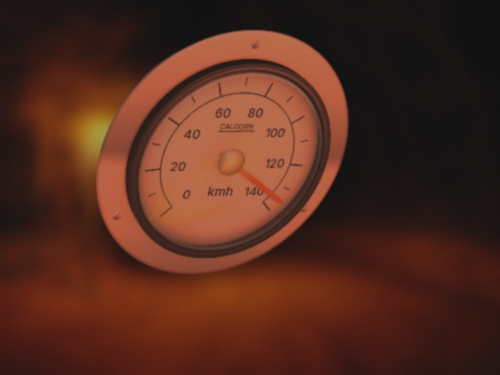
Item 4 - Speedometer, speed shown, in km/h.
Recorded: 135 km/h
